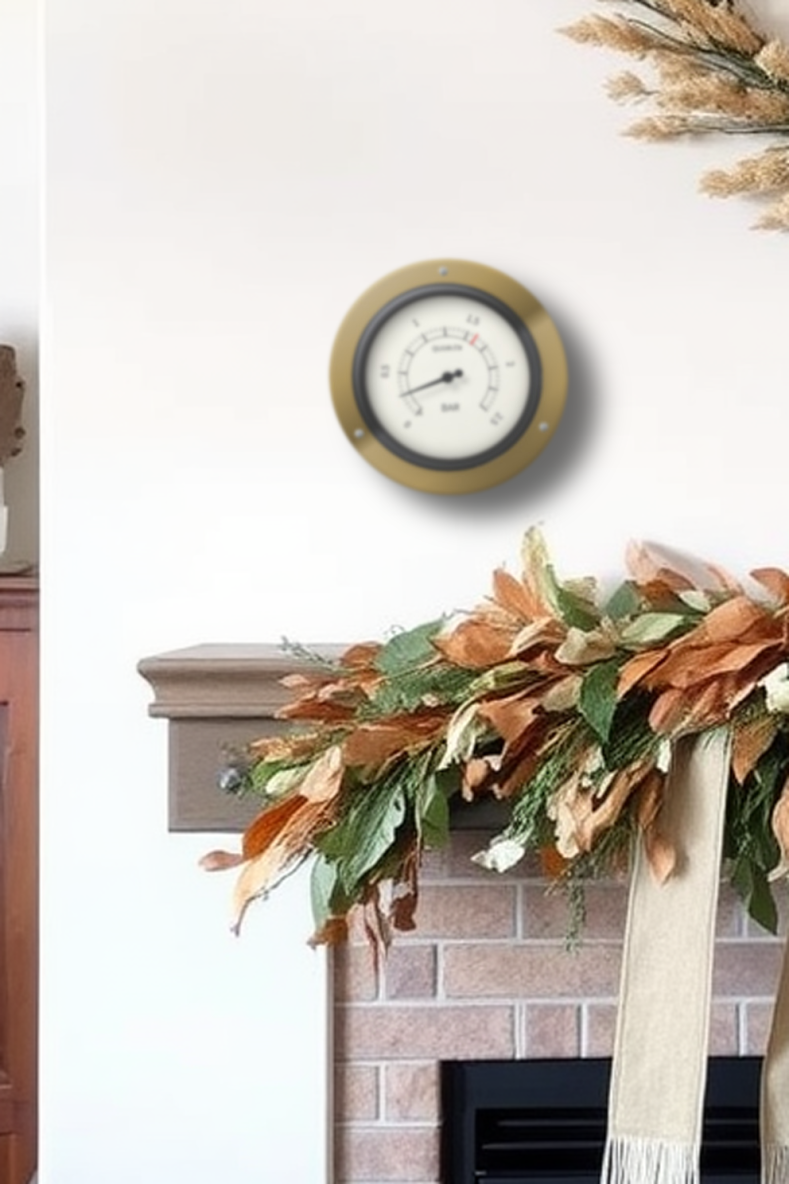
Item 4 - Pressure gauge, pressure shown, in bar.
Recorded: 0.25 bar
